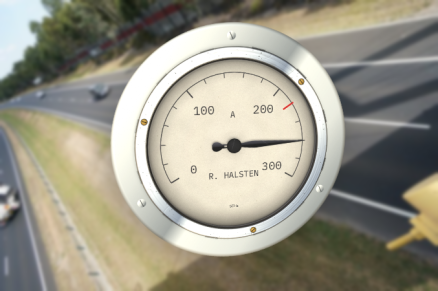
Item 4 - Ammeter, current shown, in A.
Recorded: 260 A
